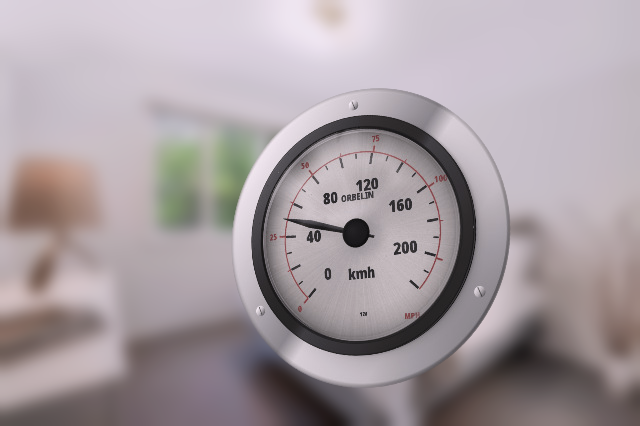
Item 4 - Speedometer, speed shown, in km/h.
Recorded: 50 km/h
